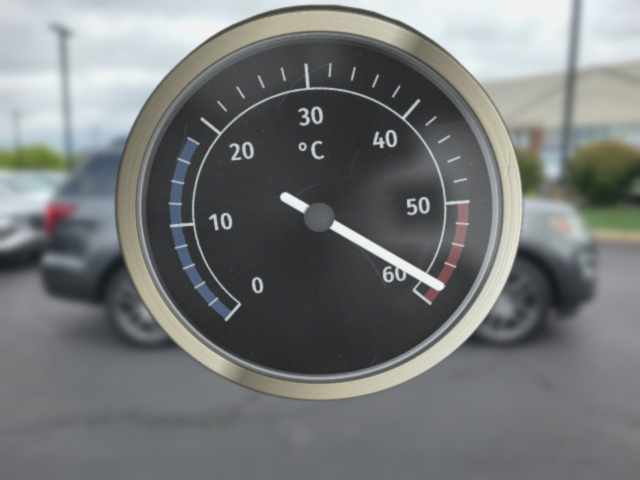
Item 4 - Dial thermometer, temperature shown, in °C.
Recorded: 58 °C
